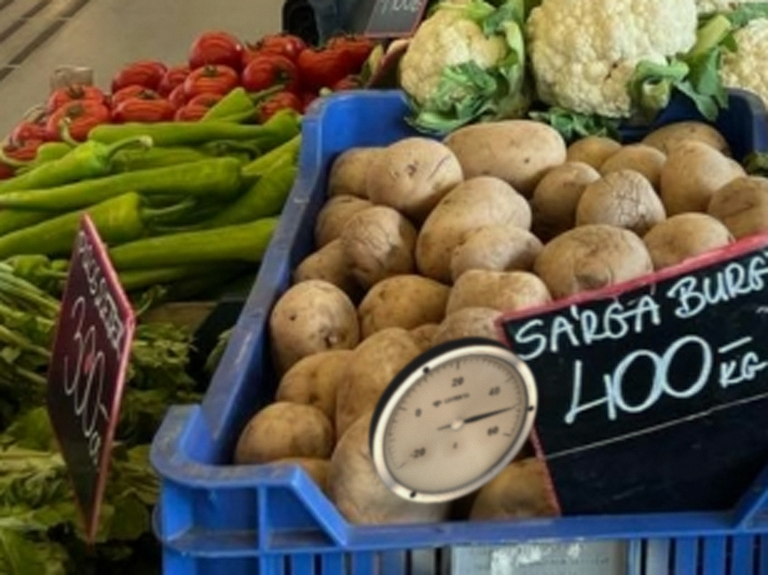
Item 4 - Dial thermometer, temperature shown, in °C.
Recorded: 50 °C
